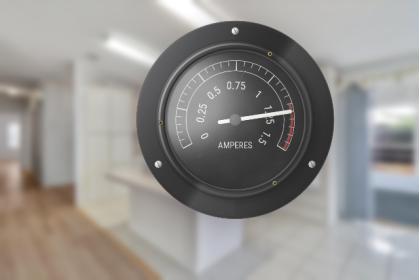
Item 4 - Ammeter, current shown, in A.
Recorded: 1.25 A
